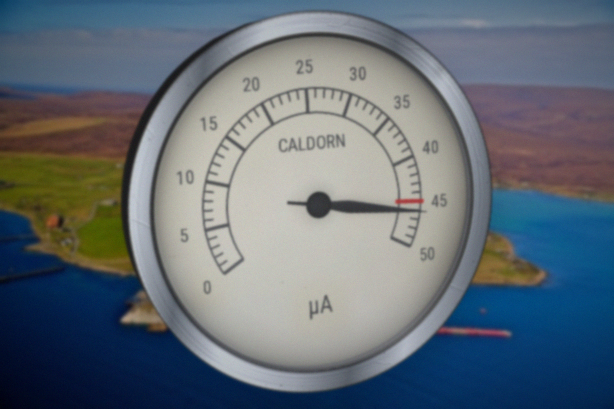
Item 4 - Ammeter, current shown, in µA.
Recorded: 46 µA
